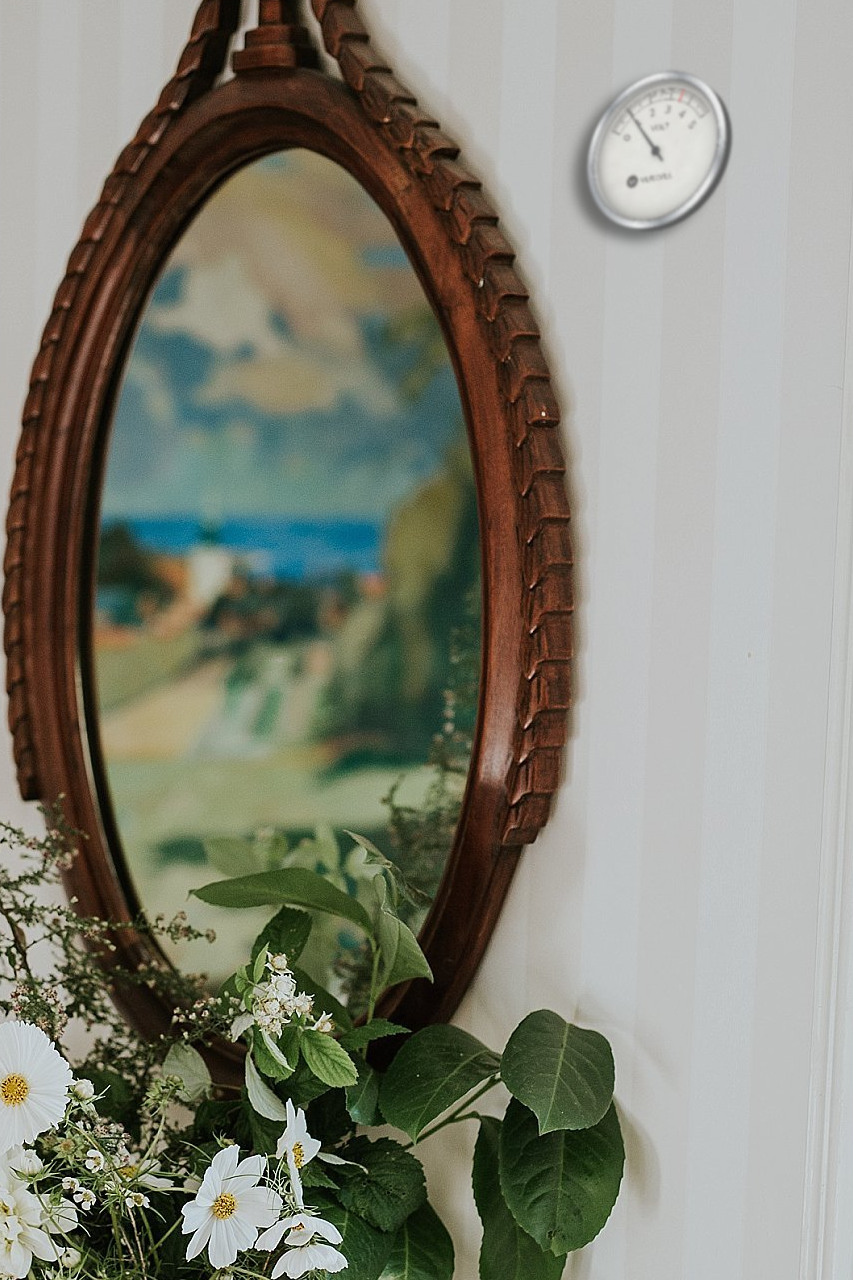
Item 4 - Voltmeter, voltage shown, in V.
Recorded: 1 V
